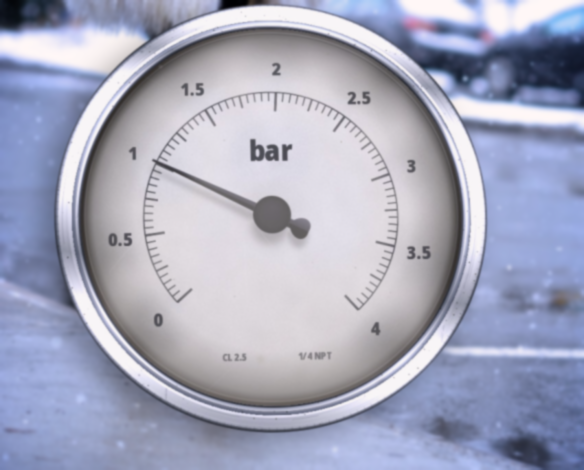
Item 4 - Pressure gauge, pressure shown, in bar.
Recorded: 1 bar
